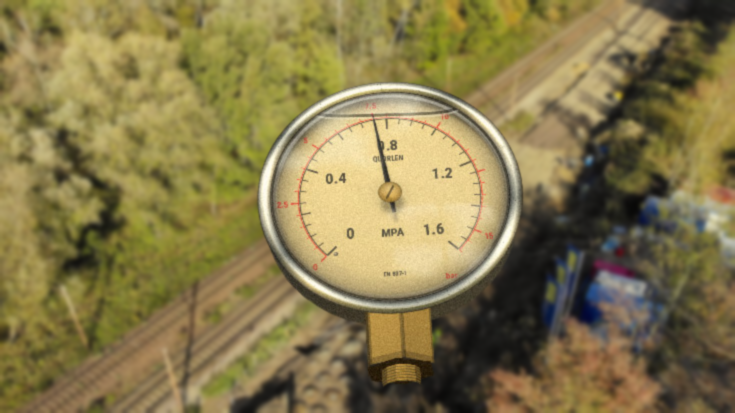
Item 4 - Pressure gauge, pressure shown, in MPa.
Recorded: 0.75 MPa
